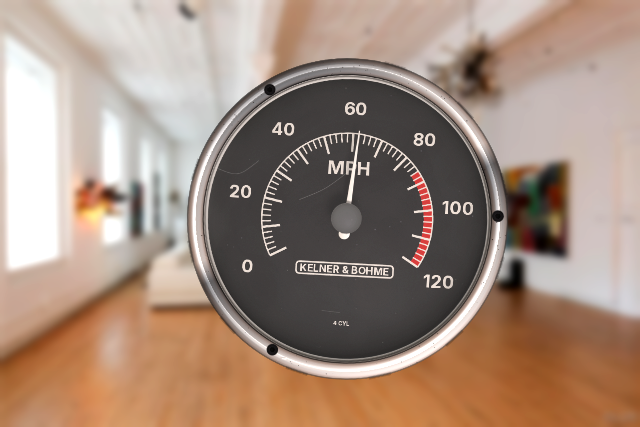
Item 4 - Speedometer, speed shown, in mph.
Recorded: 62 mph
